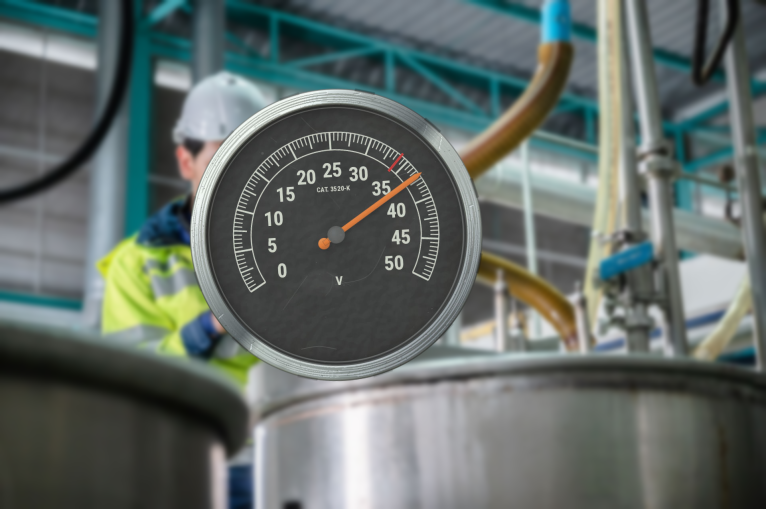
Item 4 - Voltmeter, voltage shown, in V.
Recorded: 37 V
